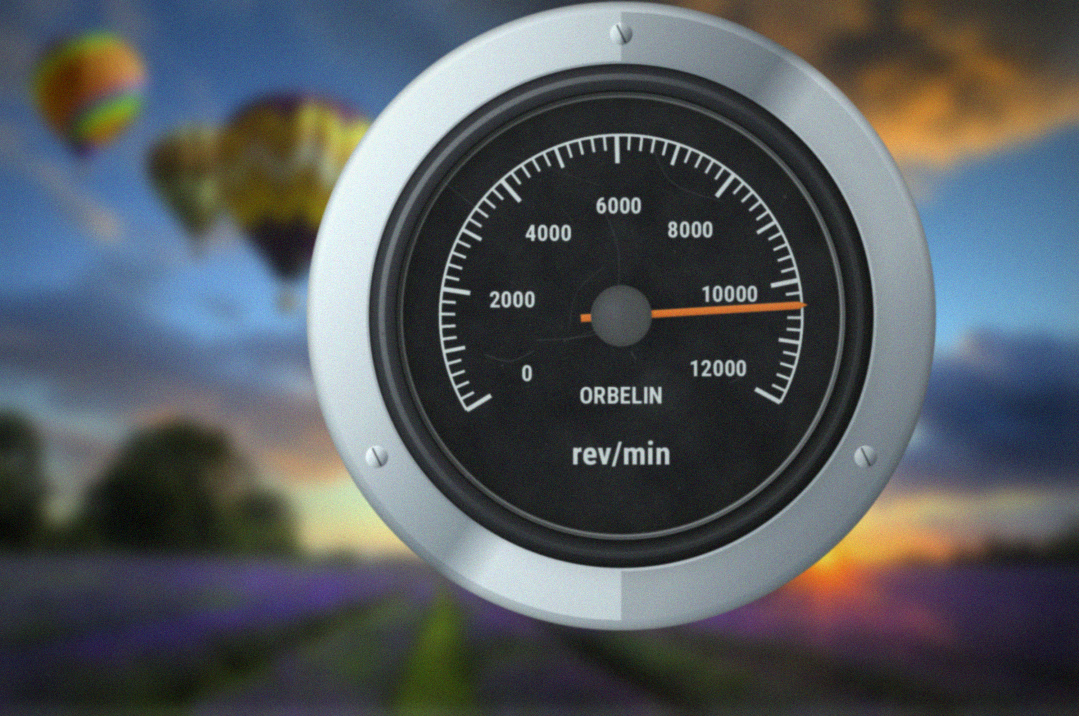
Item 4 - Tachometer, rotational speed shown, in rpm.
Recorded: 10400 rpm
